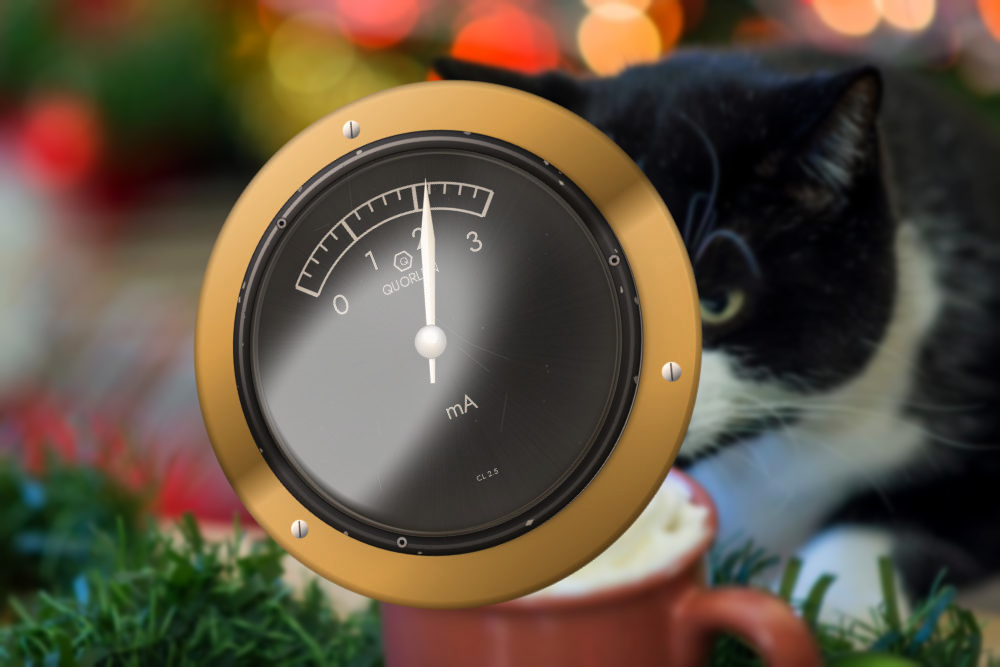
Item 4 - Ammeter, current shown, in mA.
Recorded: 2.2 mA
